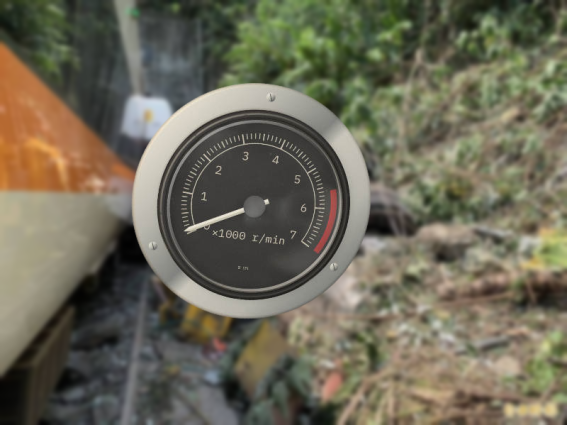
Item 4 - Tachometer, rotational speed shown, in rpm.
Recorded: 100 rpm
